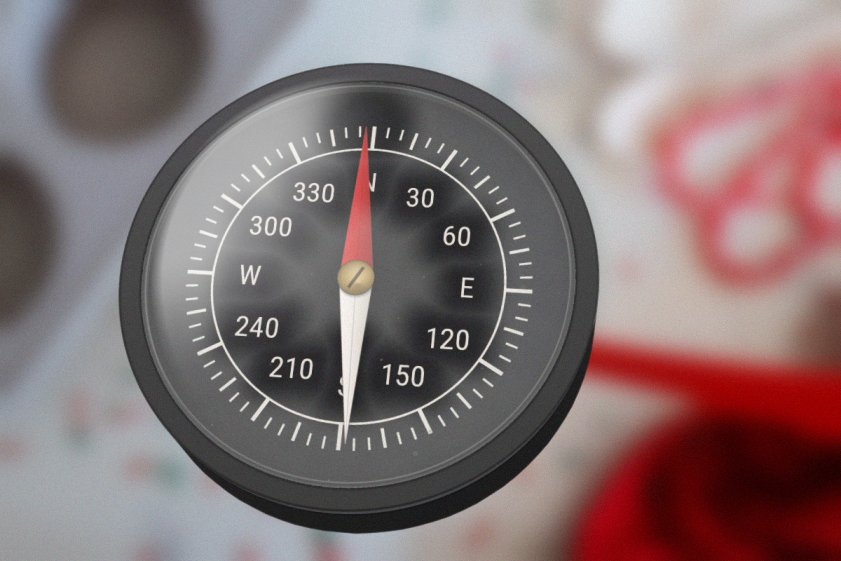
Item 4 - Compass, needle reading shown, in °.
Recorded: 357.5 °
